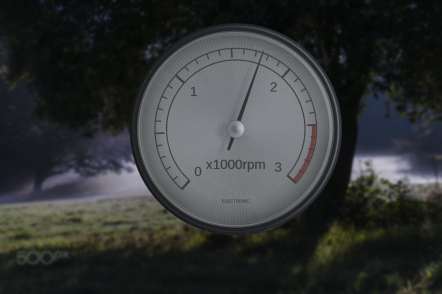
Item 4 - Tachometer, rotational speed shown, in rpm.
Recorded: 1750 rpm
